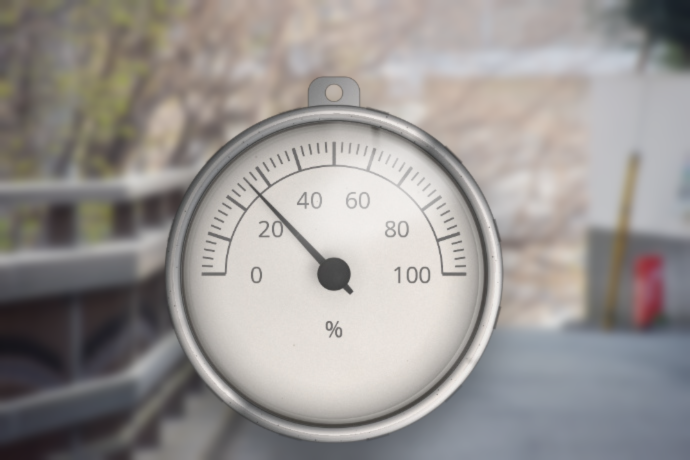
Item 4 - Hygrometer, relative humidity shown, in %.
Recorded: 26 %
